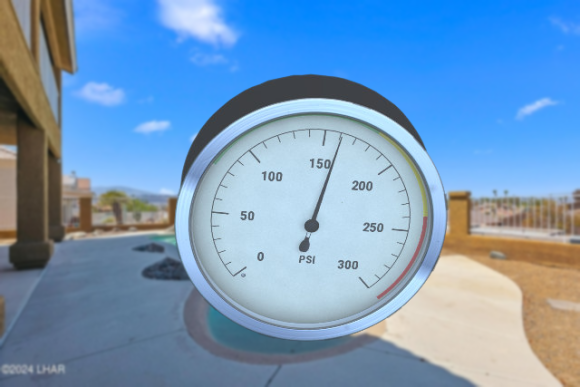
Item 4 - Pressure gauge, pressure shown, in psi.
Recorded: 160 psi
